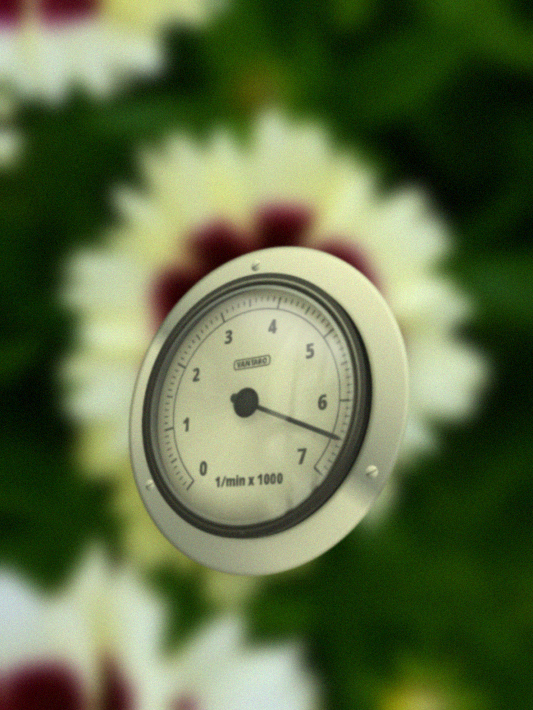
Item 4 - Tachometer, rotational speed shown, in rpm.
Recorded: 6500 rpm
